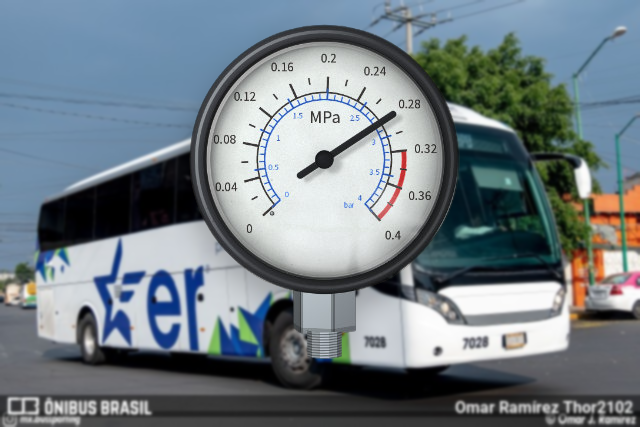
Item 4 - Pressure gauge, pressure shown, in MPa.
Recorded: 0.28 MPa
